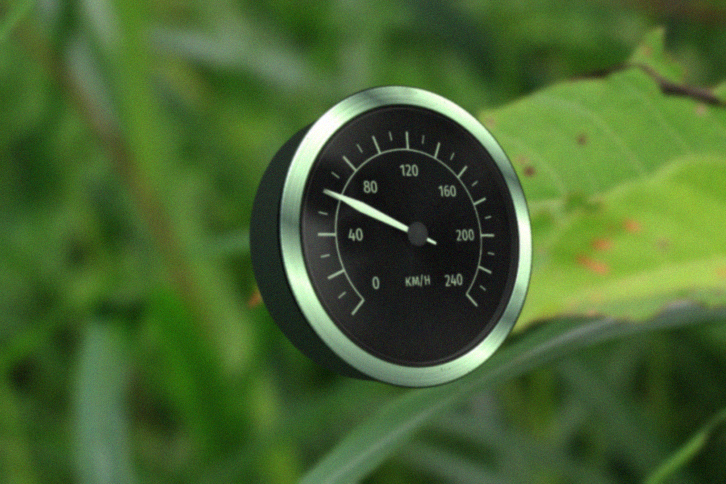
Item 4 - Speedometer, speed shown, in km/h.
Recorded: 60 km/h
